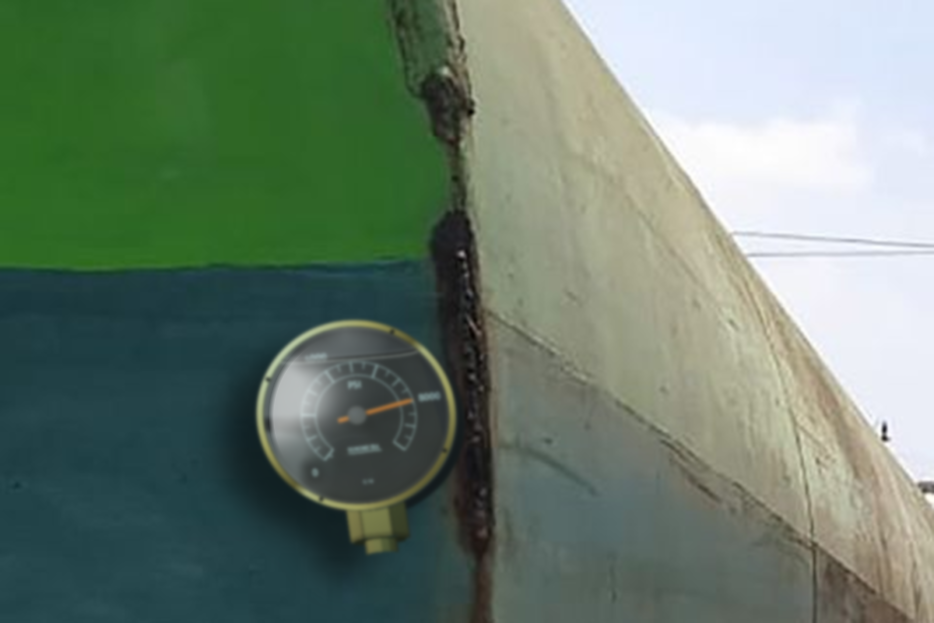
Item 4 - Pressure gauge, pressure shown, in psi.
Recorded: 8000 psi
